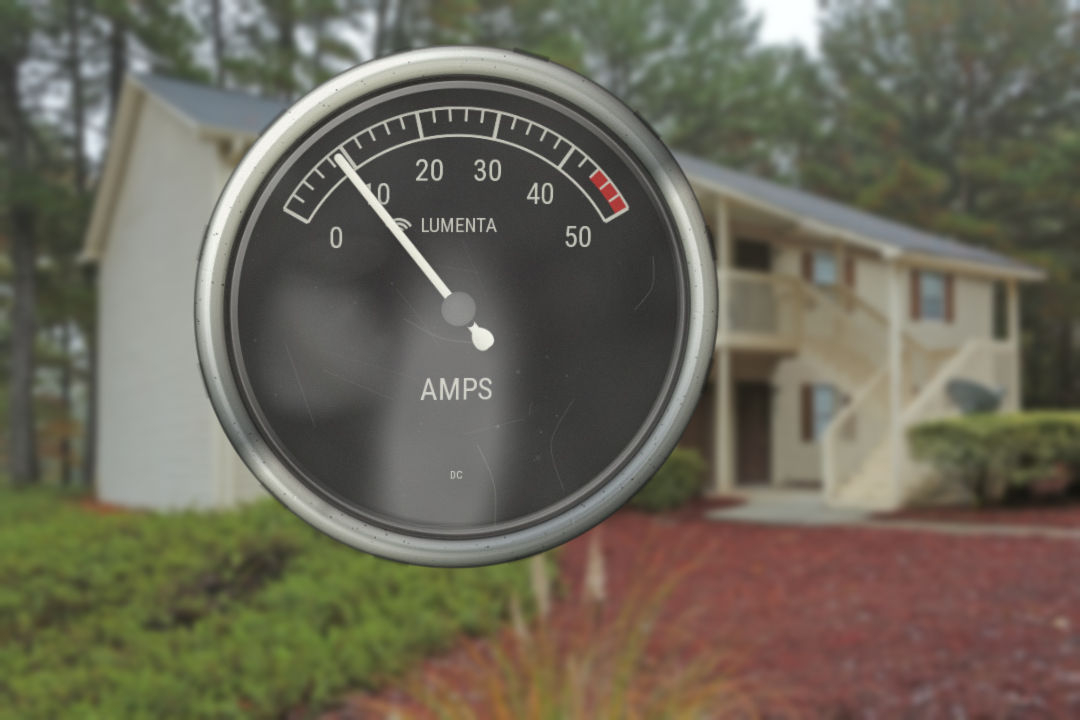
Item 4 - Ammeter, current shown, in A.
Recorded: 9 A
